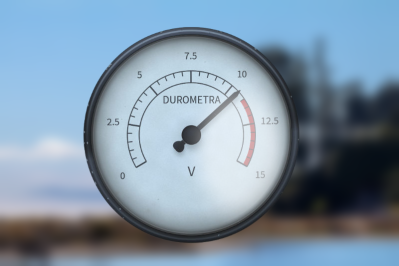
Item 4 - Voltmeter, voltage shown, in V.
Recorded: 10.5 V
